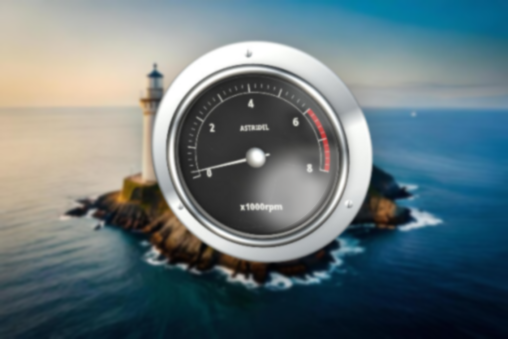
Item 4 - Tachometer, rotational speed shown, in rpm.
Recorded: 200 rpm
